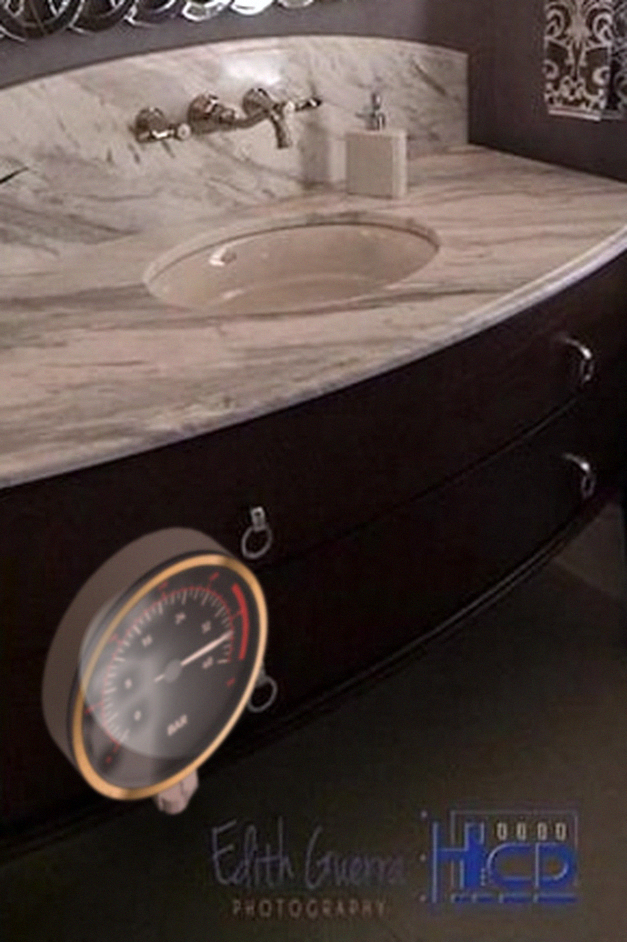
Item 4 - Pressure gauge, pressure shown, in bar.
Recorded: 36 bar
